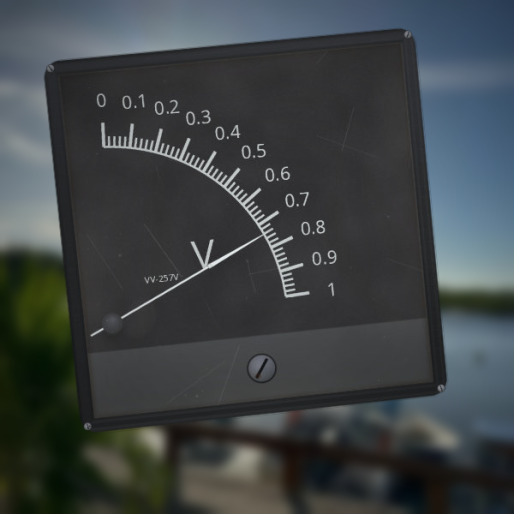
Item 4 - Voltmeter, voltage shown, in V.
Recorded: 0.74 V
